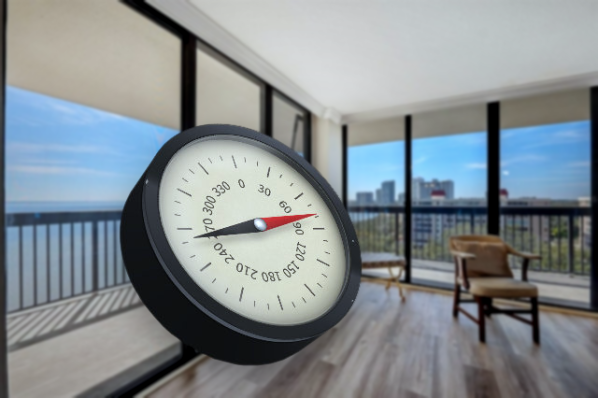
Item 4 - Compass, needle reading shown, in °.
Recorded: 80 °
